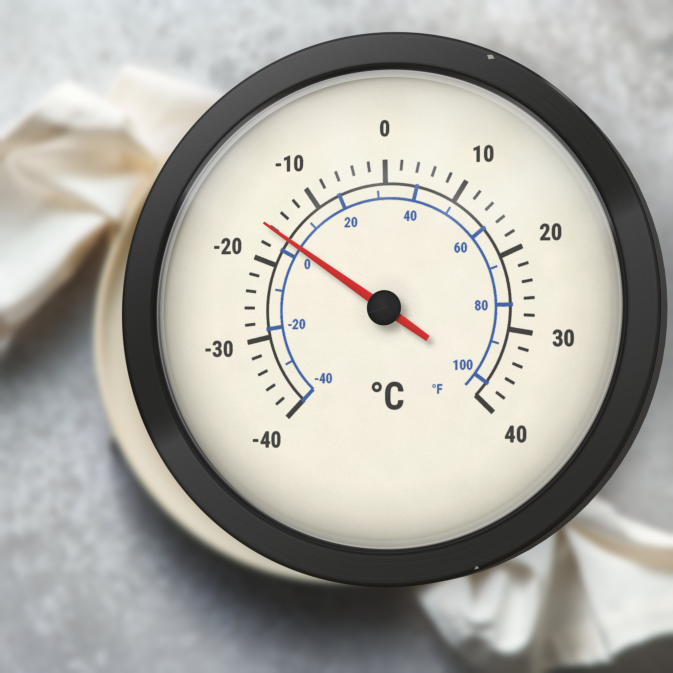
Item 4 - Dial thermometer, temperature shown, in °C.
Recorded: -16 °C
